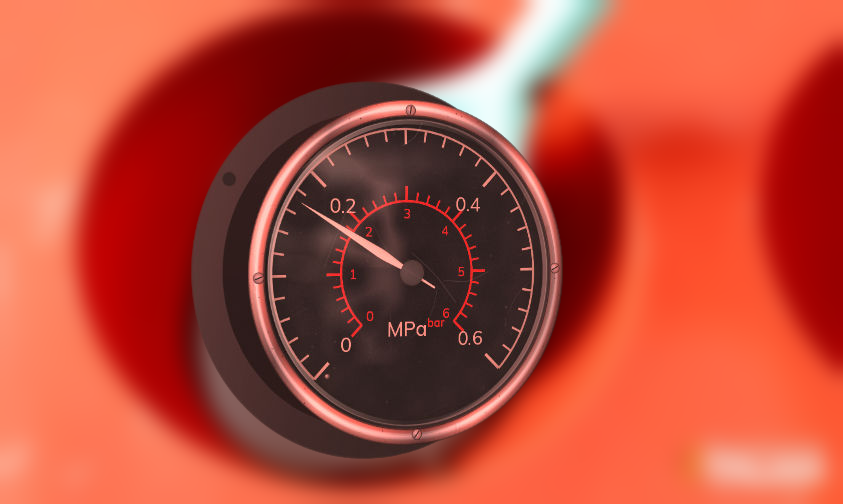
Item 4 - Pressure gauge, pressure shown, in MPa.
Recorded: 0.17 MPa
